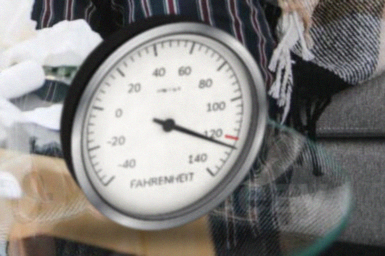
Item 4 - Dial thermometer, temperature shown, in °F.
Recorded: 124 °F
